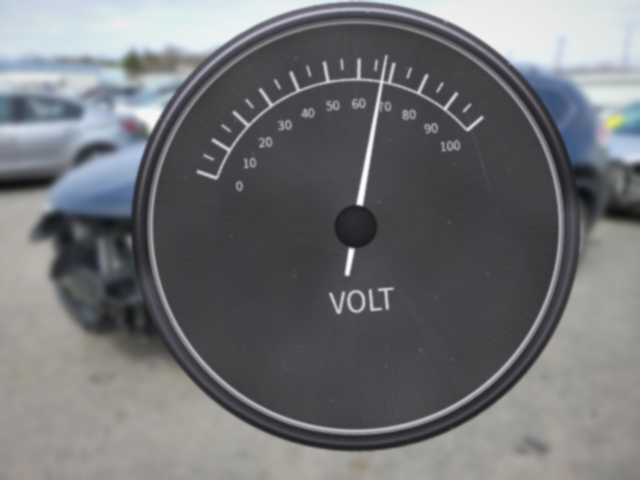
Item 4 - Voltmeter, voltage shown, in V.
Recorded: 67.5 V
